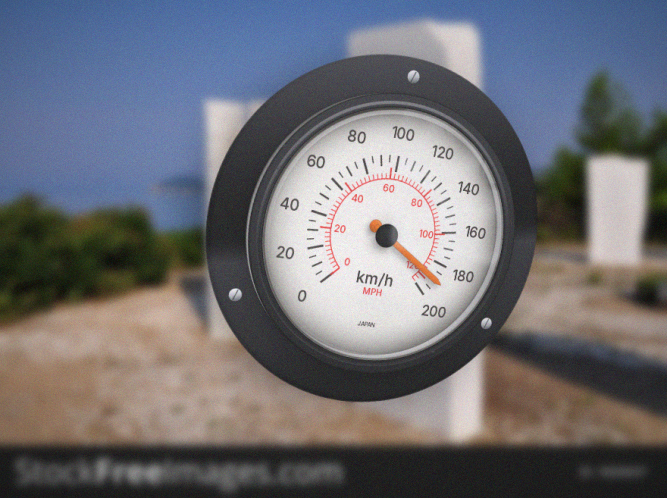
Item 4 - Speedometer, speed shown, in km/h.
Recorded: 190 km/h
